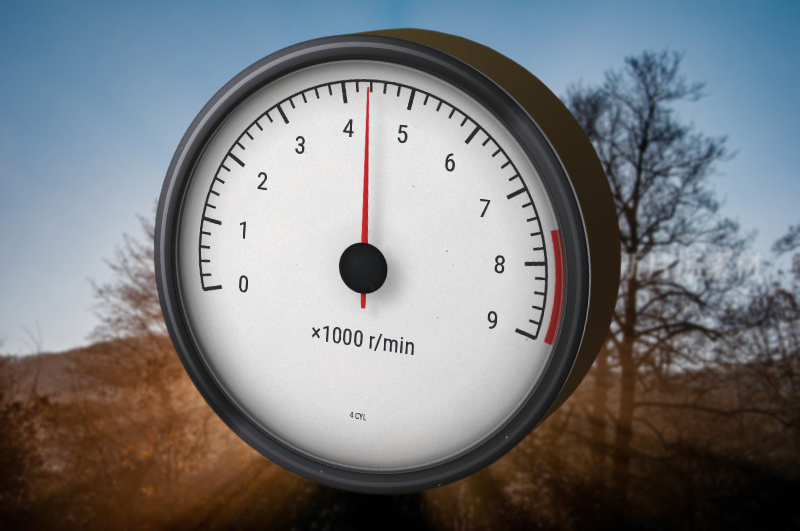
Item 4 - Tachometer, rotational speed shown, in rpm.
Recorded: 4400 rpm
